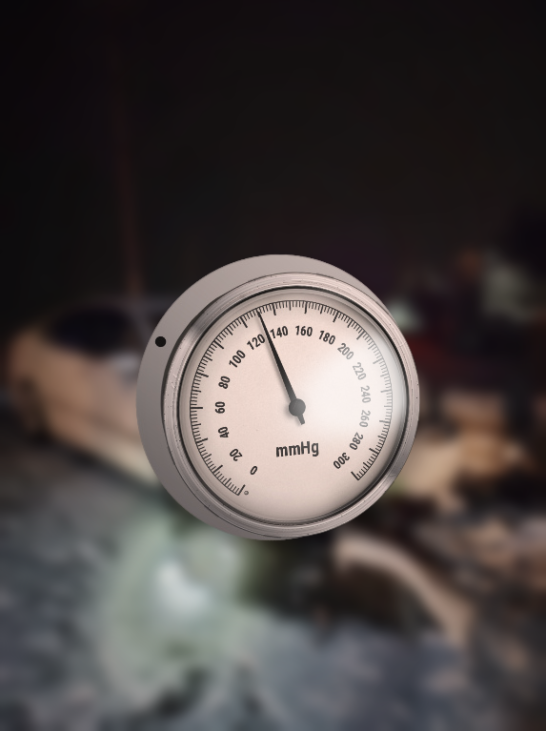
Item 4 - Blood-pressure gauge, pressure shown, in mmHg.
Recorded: 130 mmHg
